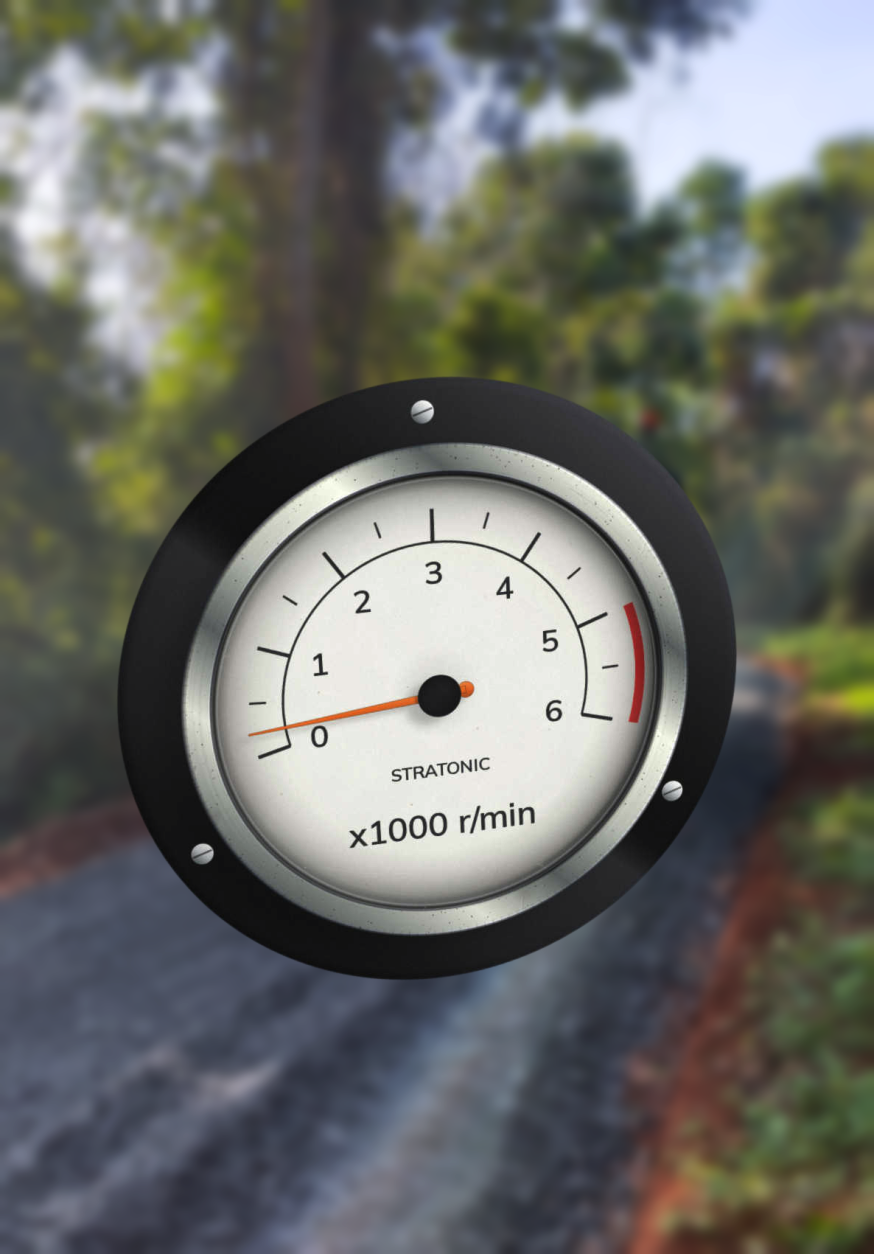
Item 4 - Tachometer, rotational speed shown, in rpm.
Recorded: 250 rpm
